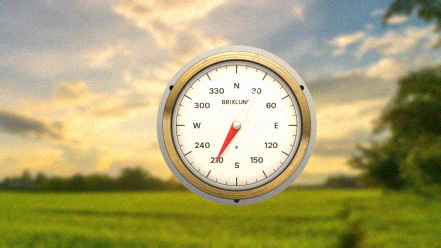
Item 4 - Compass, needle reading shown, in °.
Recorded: 210 °
